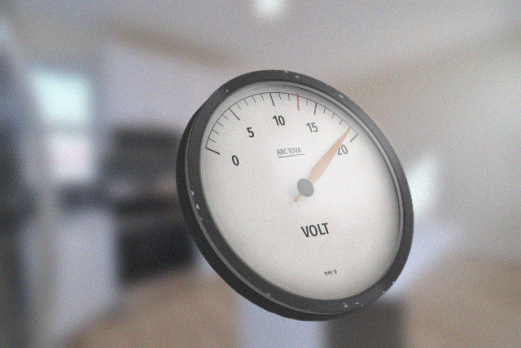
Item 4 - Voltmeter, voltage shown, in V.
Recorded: 19 V
